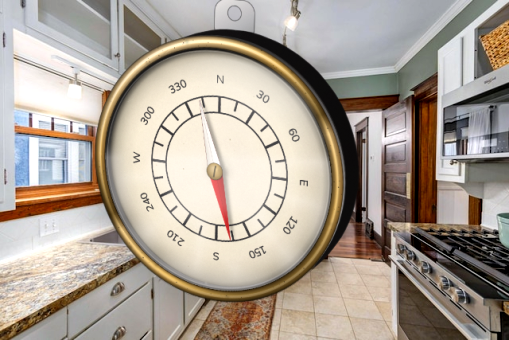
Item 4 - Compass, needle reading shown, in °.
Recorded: 165 °
